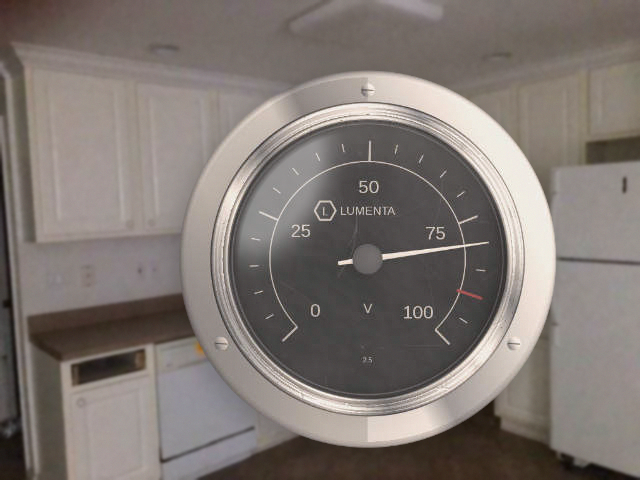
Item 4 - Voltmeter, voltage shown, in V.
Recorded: 80 V
